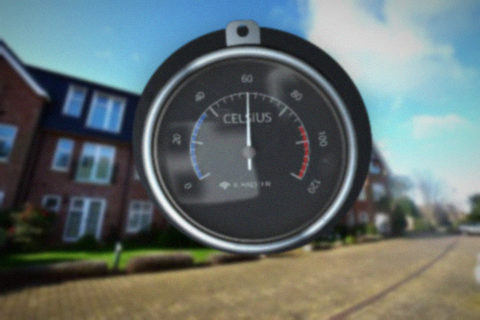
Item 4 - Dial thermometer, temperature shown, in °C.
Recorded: 60 °C
